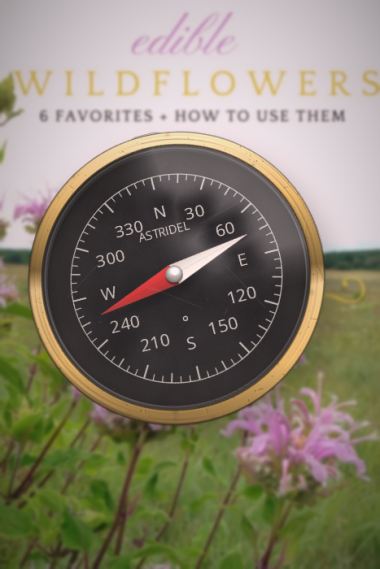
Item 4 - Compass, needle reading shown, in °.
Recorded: 255 °
